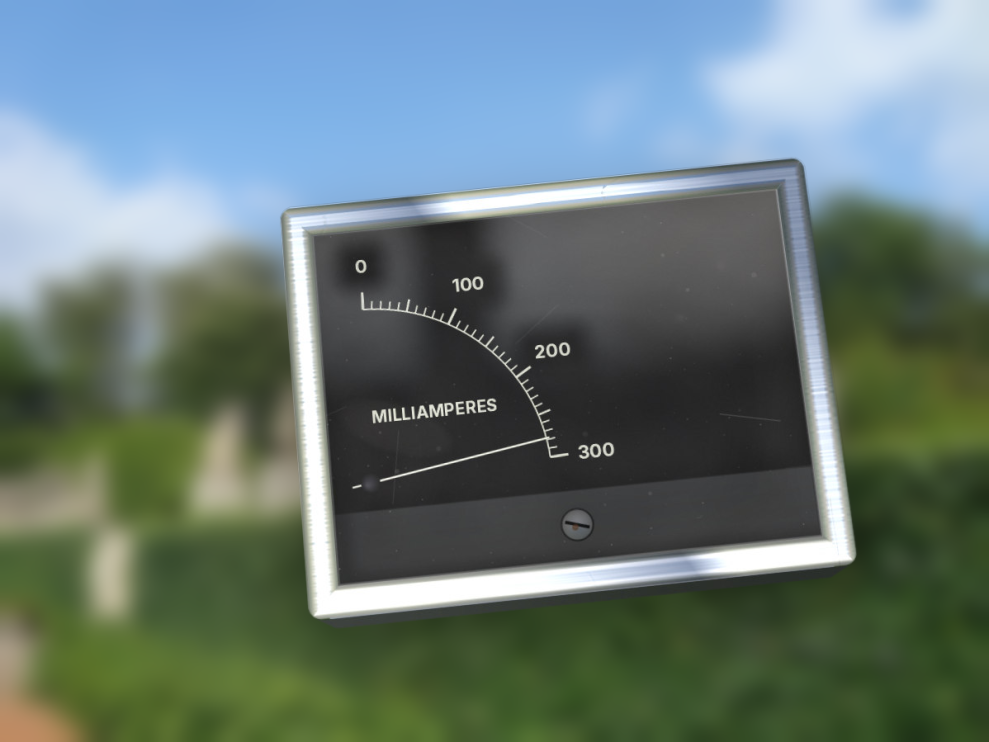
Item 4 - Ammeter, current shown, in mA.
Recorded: 280 mA
